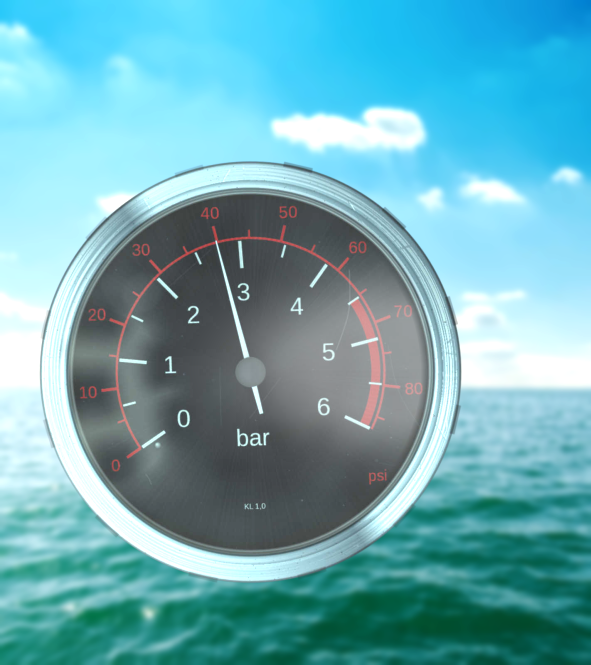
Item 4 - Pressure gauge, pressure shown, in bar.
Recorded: 2.75 bar
